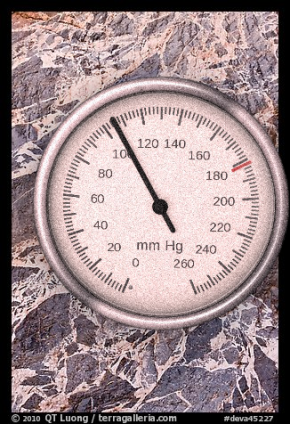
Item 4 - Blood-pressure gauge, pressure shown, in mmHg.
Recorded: 106 mmHg
